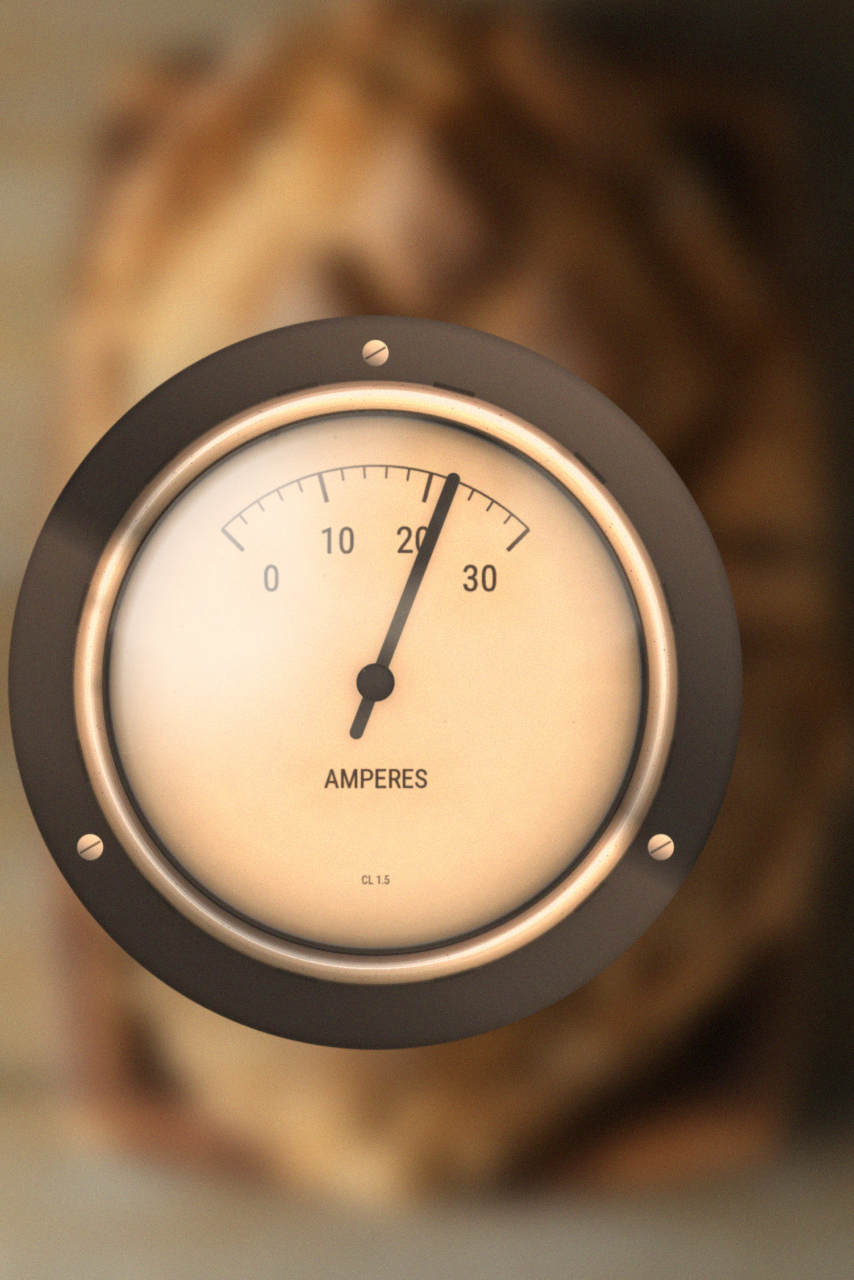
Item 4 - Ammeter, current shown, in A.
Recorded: 22 A
